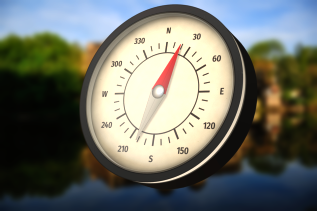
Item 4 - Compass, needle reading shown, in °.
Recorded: 20 °
